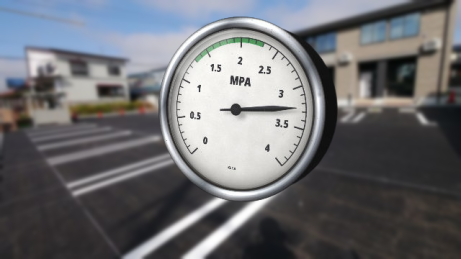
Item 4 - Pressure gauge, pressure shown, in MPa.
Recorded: 3.25 MPa
